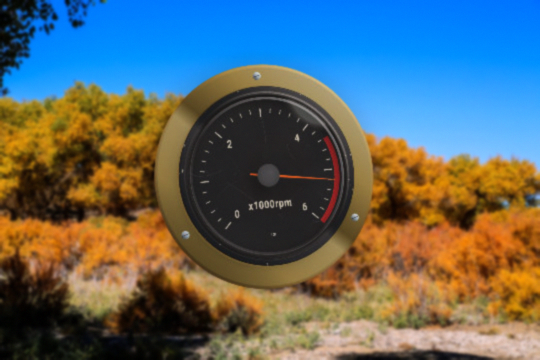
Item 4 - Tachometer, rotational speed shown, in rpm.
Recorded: 5200 rpm
